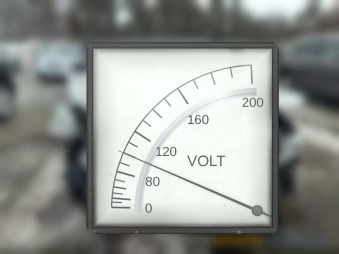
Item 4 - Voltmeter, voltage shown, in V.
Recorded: 100 V
